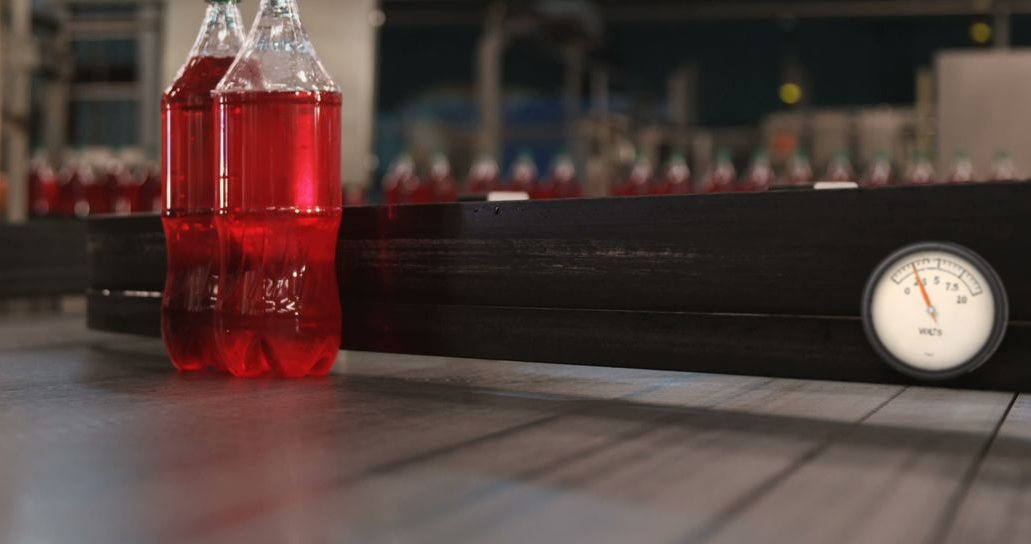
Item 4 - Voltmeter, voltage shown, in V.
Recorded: 2.5 V
